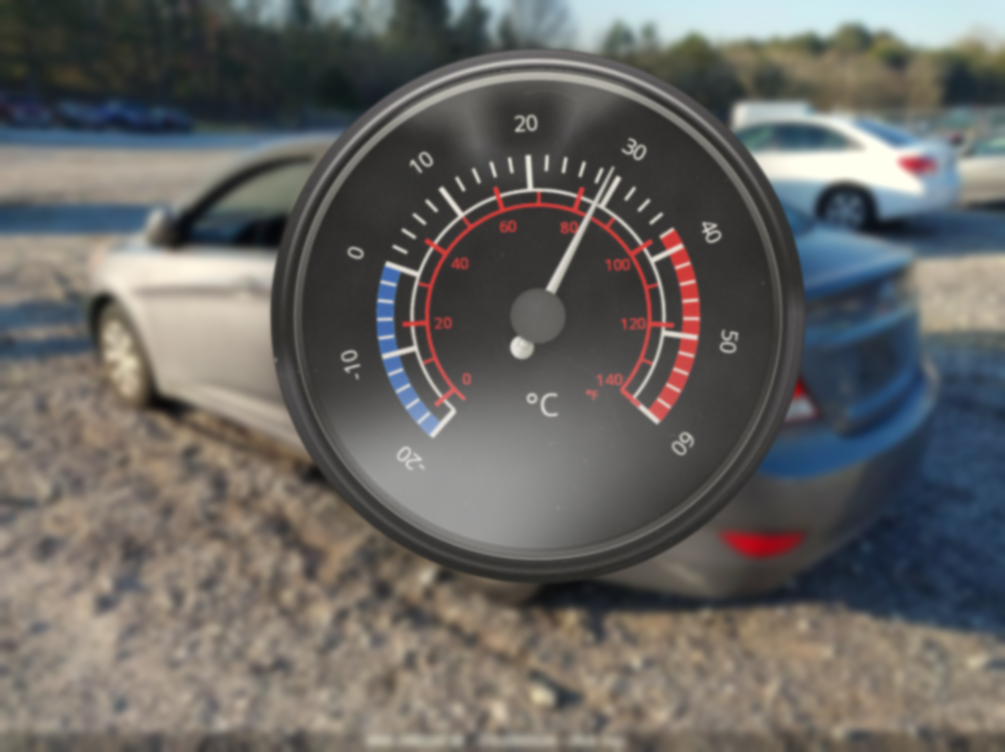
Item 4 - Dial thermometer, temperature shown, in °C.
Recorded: 29 °C
